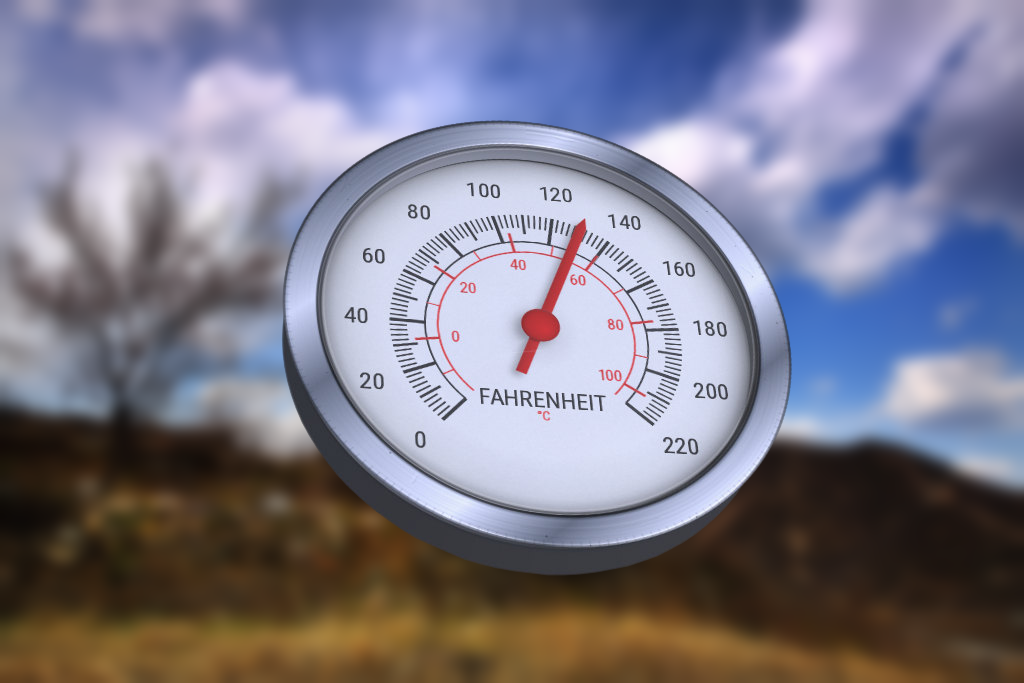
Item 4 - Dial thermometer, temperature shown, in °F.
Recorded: 130 °F
